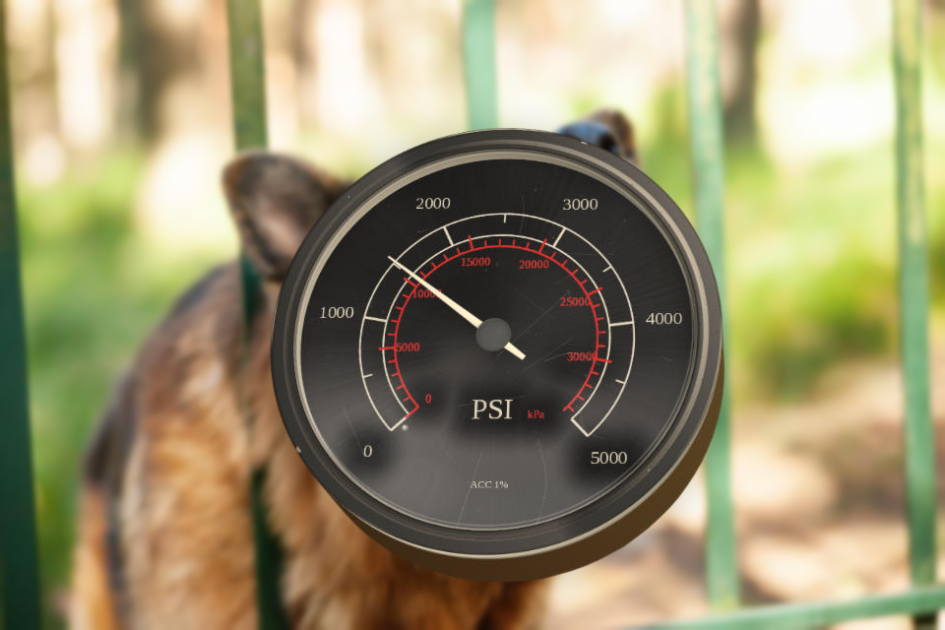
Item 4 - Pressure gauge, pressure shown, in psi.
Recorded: 1500 psi
